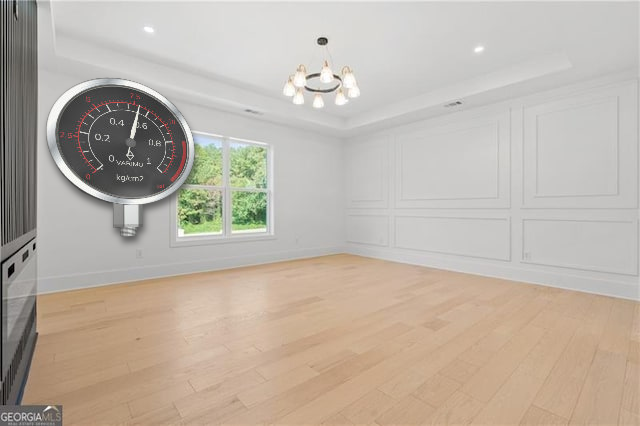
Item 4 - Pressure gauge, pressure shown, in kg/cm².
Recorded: 0.55 kg/cm²
